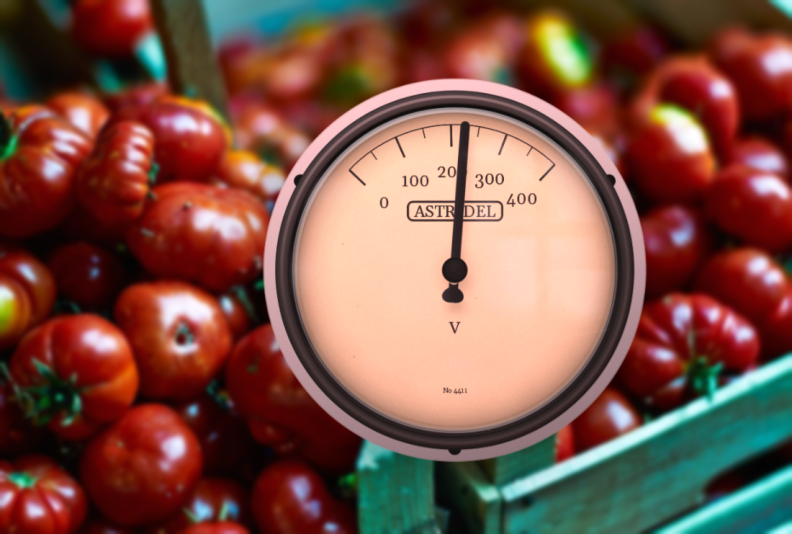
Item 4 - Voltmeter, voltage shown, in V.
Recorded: 225 V
